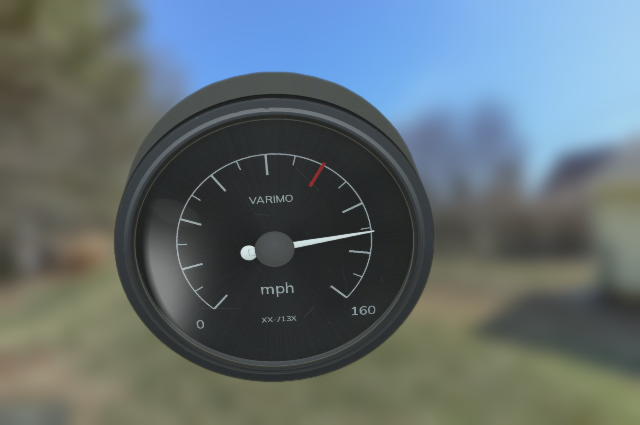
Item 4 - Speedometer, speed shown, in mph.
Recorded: 130 mph
